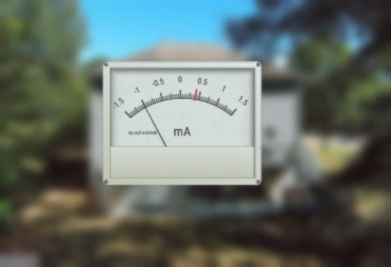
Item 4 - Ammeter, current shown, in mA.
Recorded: -1 mA
